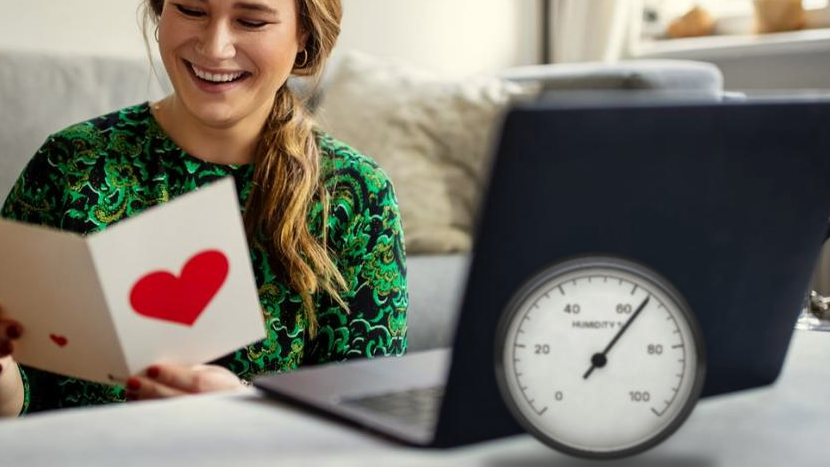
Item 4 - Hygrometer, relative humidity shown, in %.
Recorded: 64 %
